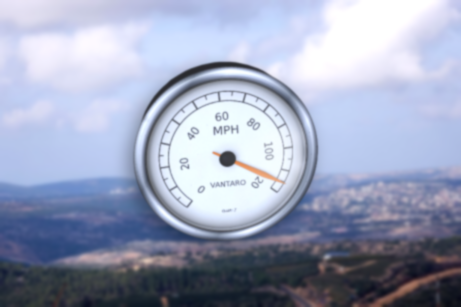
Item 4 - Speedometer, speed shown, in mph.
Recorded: 115 mph
